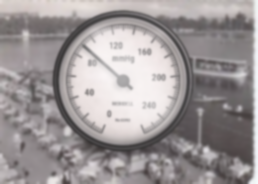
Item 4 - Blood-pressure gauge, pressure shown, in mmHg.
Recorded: 90 mmHg
